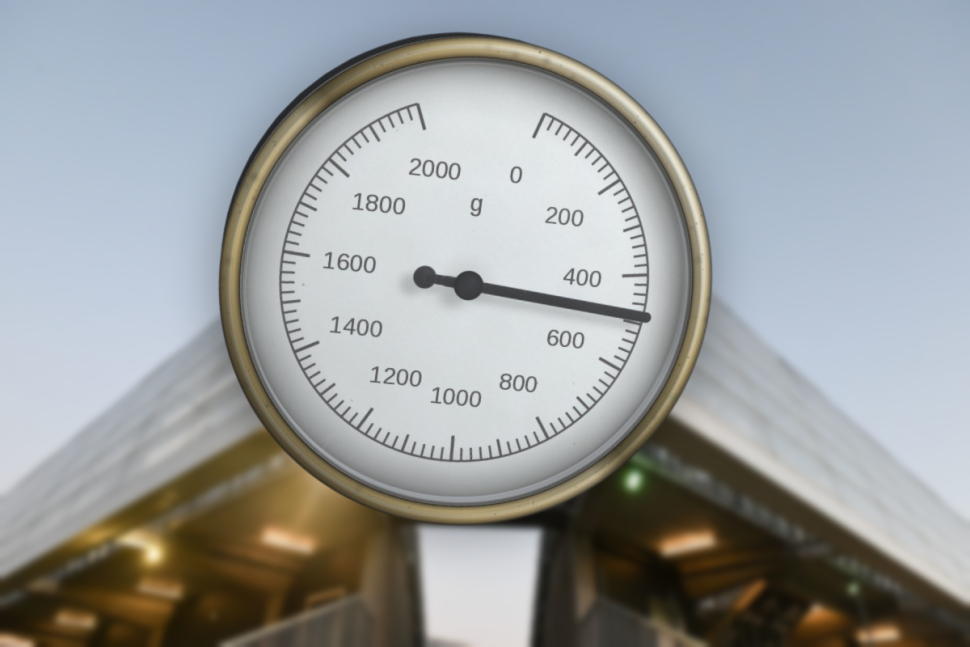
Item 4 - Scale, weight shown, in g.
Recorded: 480 g
